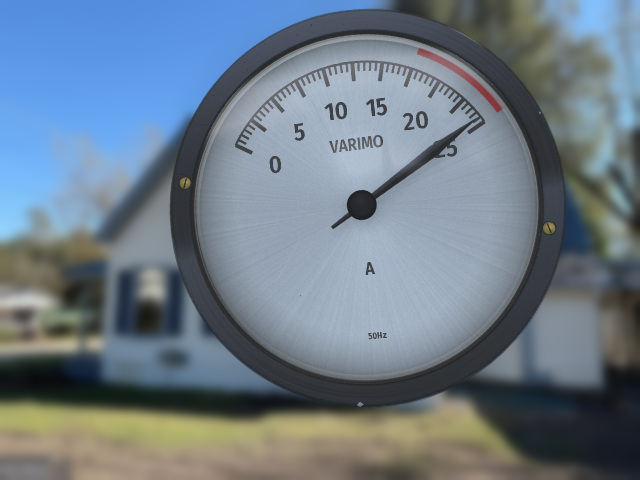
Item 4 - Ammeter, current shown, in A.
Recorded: 24.5 A
